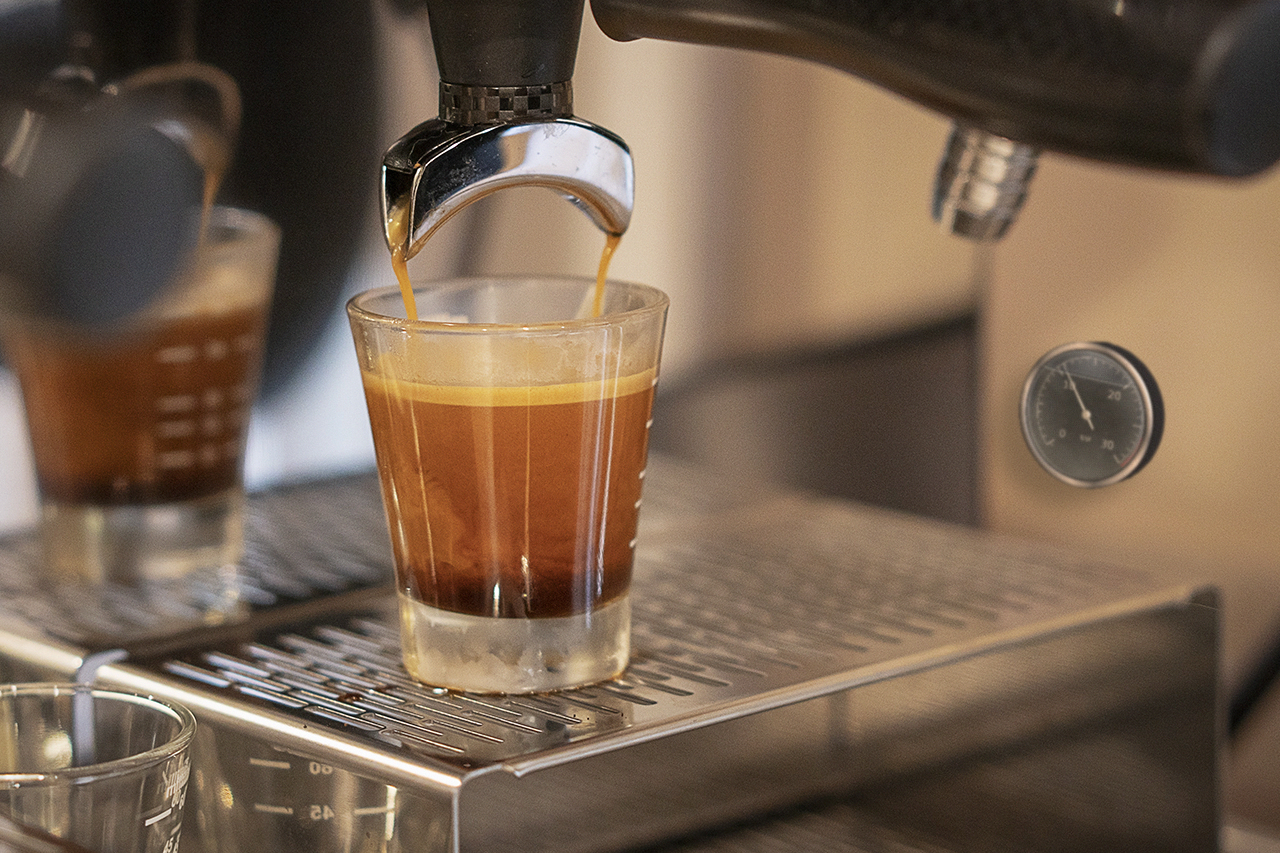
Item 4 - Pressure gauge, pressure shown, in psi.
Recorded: 11 psi
